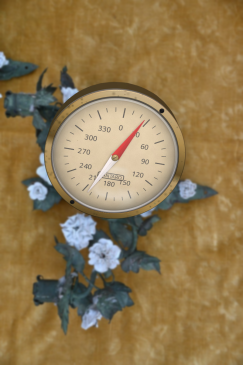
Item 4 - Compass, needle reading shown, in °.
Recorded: 25 °
